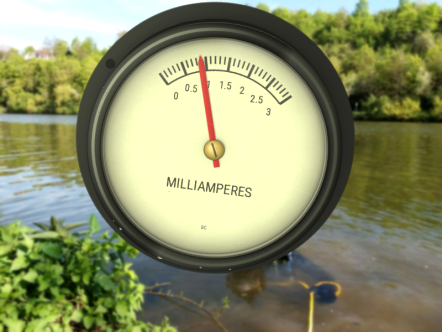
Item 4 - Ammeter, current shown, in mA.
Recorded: 0.9 mA
